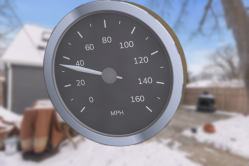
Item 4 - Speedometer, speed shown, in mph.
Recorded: 35 mph
